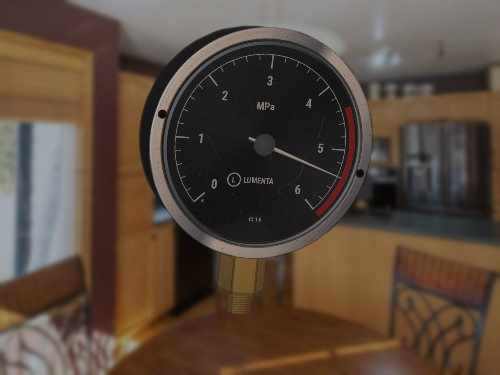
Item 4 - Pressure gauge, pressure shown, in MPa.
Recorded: 5.4 MPa
